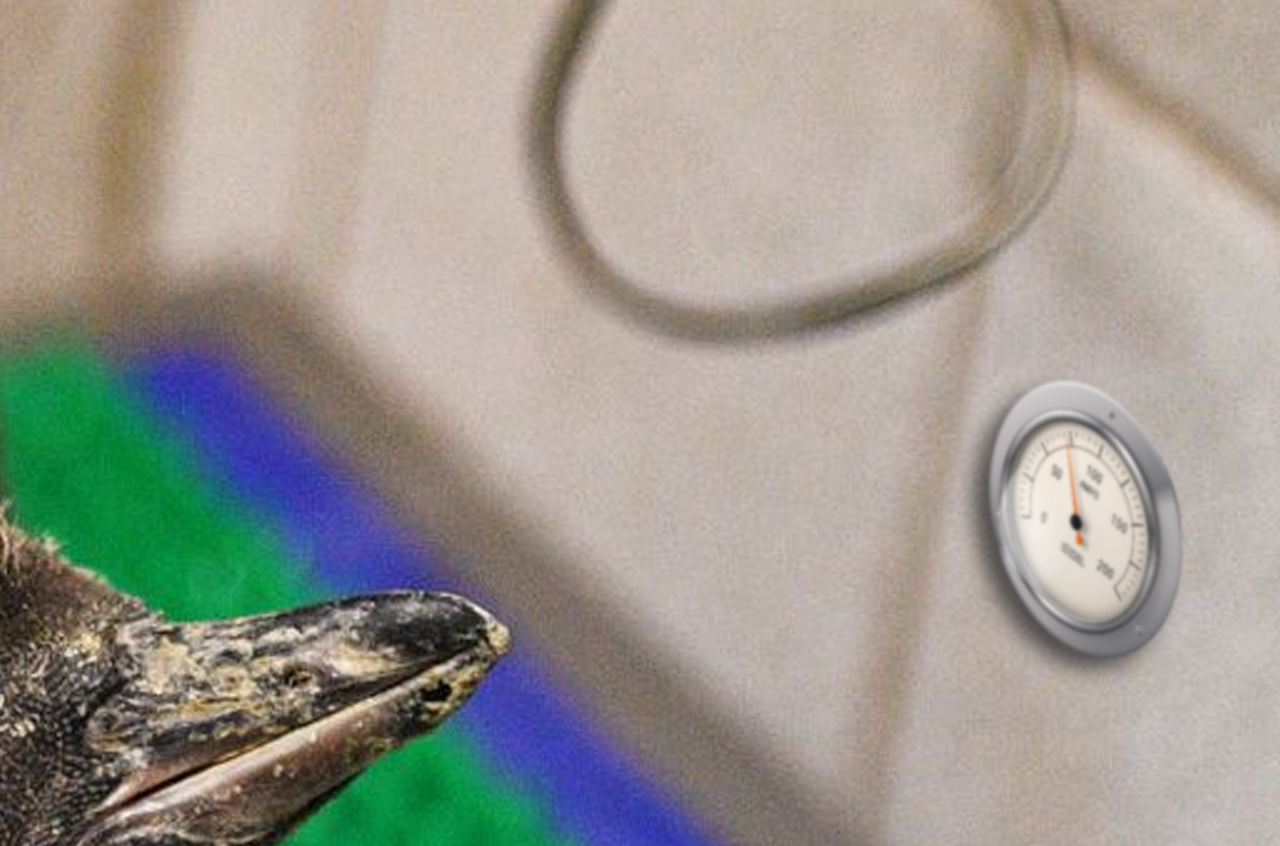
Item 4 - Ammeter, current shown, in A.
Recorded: 75 A
